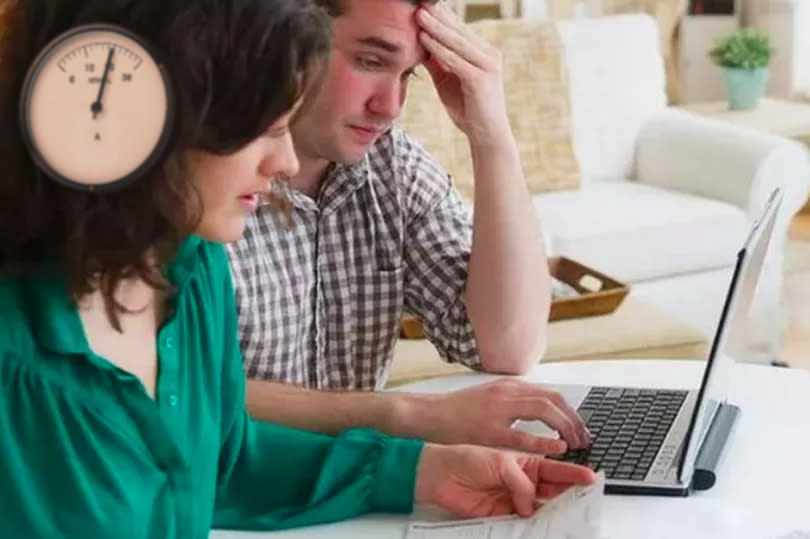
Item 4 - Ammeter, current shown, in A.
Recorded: 20 A
